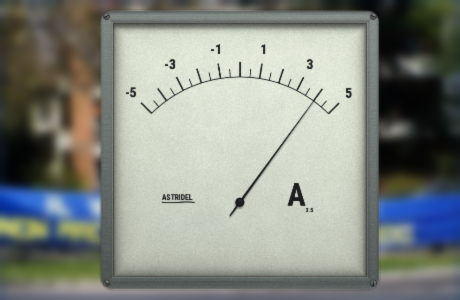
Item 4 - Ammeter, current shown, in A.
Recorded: 4 A
